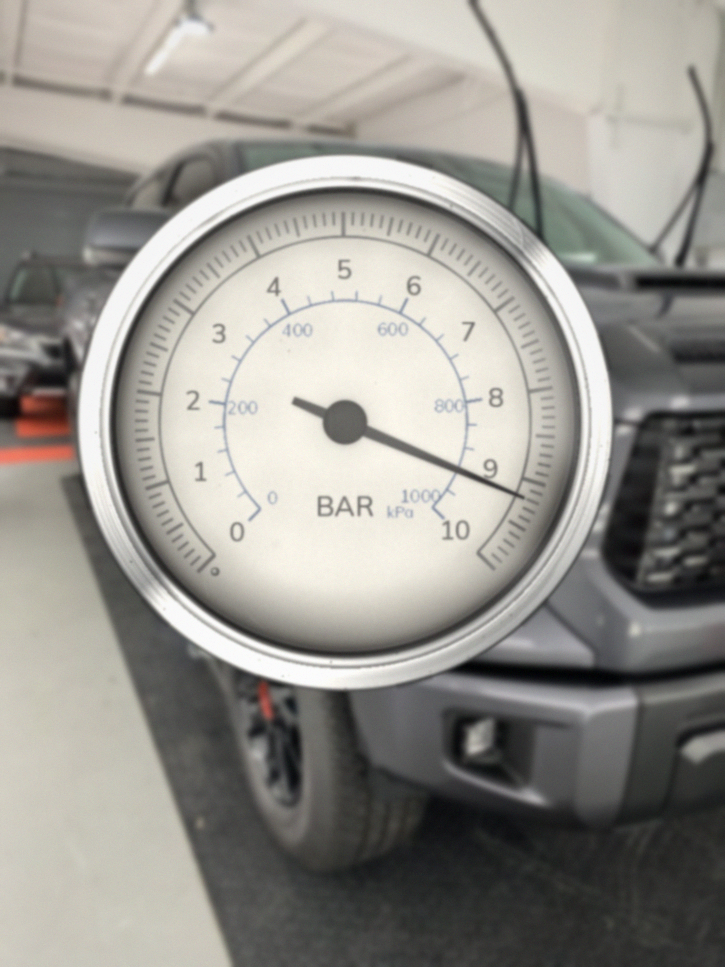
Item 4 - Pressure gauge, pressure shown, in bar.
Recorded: 9.2 bar
